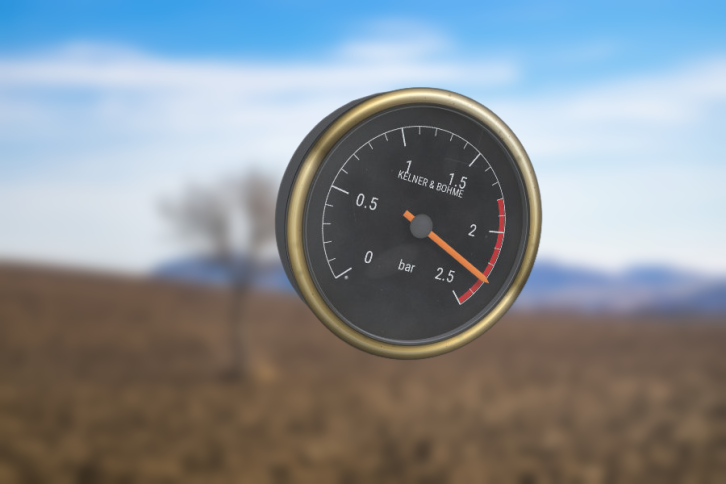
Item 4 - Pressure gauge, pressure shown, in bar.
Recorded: 2.3 bar
